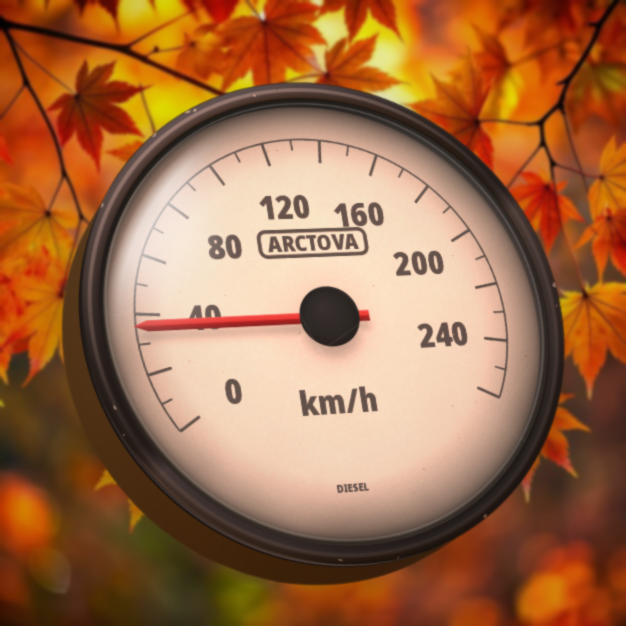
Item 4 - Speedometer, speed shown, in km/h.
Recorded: 35 km/h
